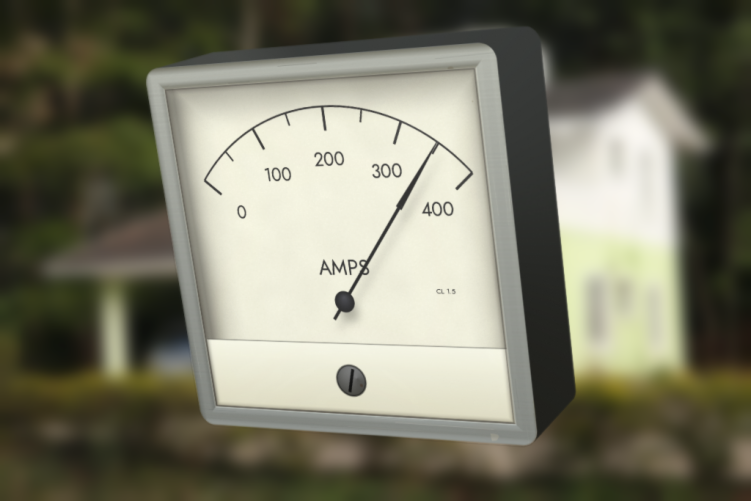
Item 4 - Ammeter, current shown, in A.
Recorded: 350 A
